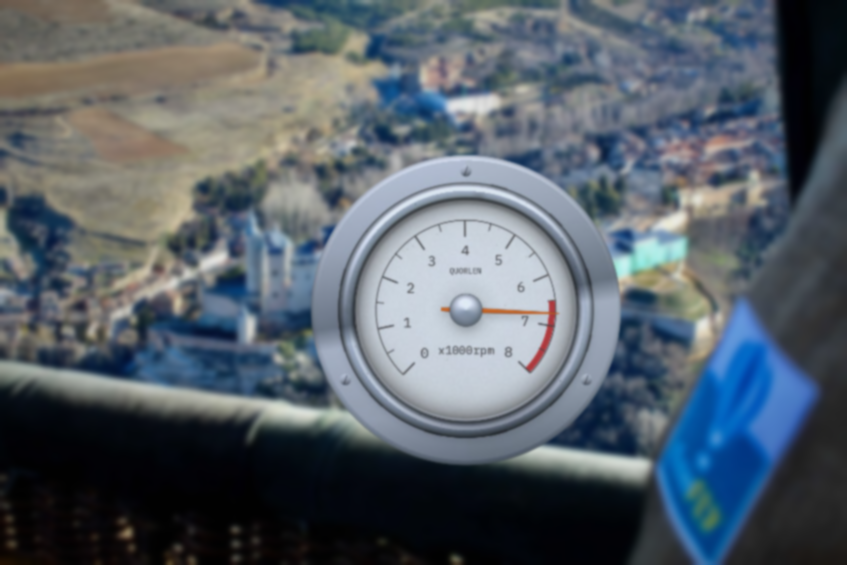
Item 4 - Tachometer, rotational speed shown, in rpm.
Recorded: 6750 rpm
